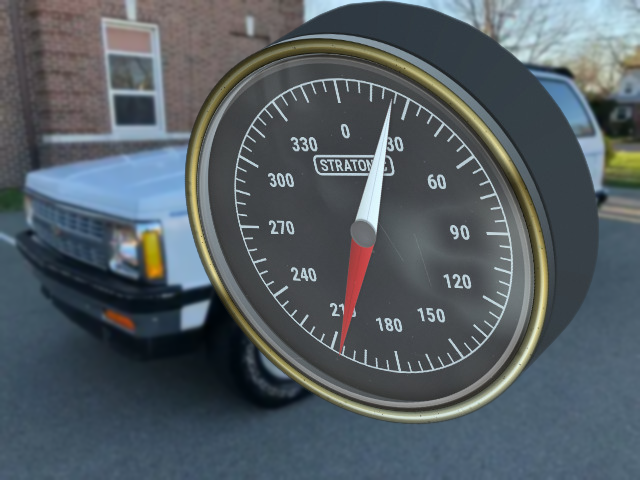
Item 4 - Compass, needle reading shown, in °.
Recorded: 205 °
